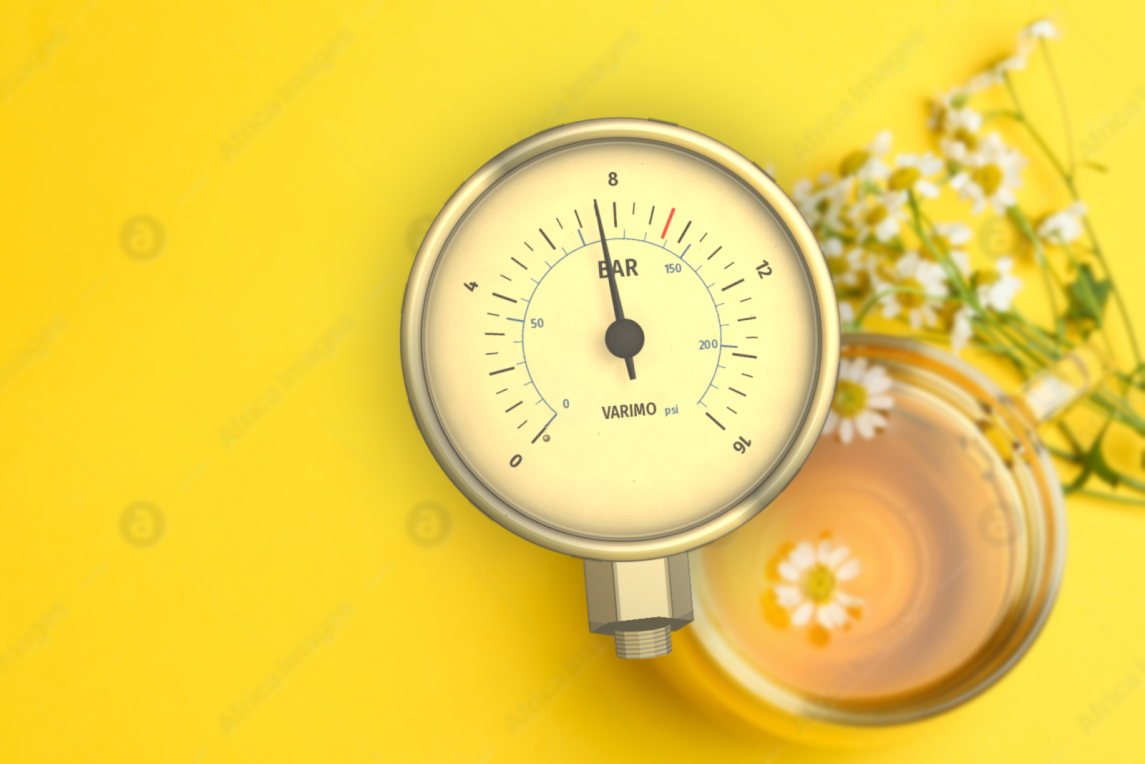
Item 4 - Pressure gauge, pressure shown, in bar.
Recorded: 7.5 bar
